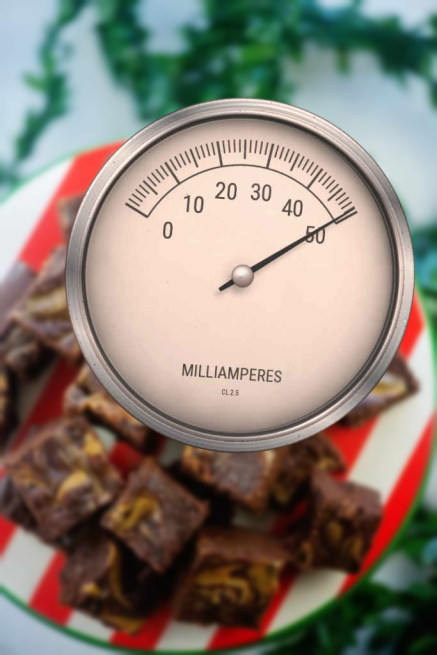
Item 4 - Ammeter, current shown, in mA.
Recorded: 49 mA
